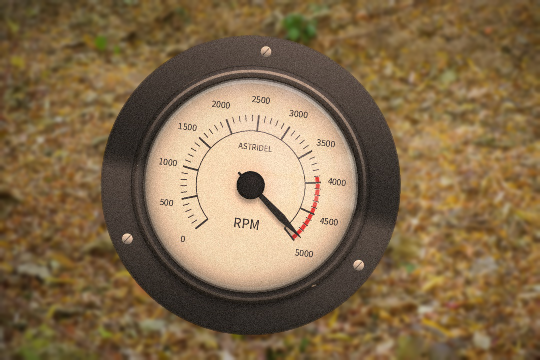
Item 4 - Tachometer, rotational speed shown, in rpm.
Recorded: 4900 rpm
